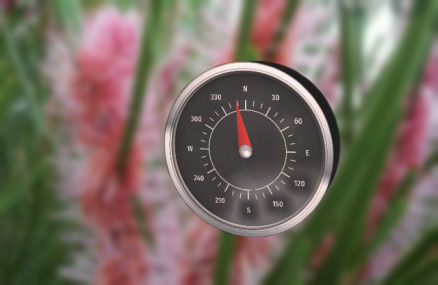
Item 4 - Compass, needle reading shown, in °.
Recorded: 350 °
